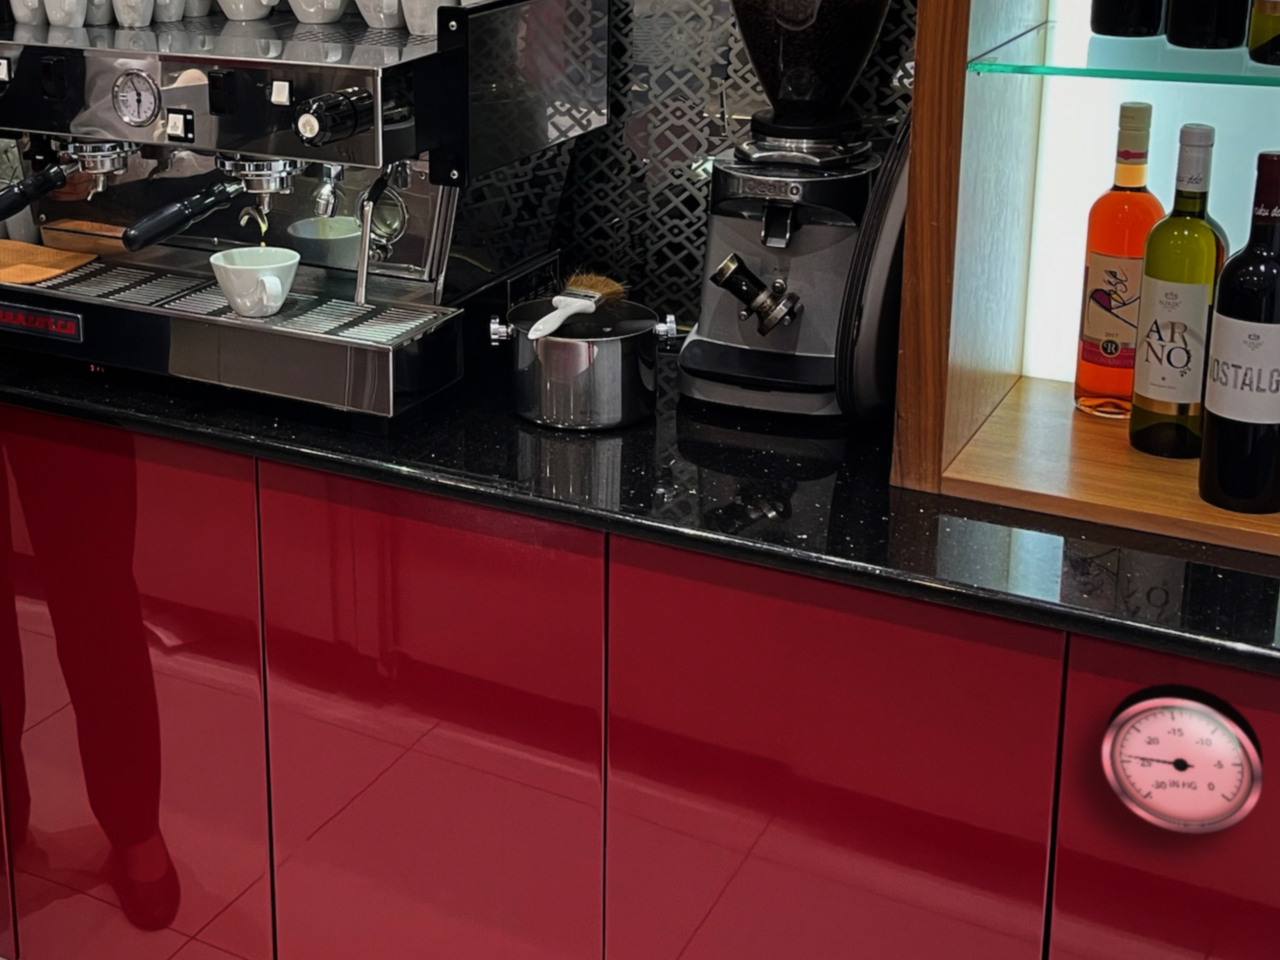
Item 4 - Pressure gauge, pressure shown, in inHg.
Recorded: -24 inHg
